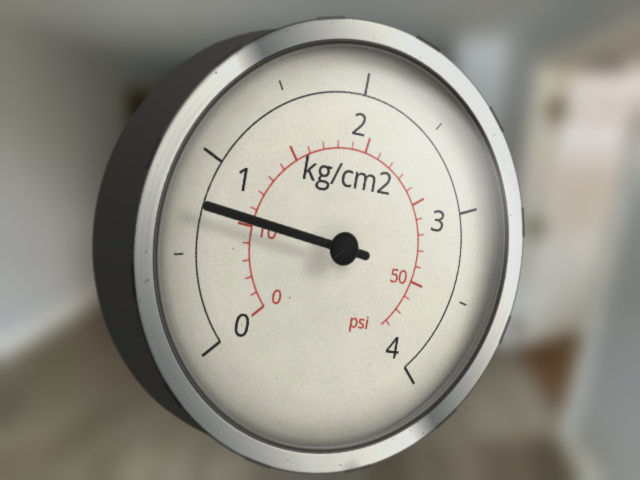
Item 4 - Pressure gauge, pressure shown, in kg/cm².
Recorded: 0.75 kg/cm²
